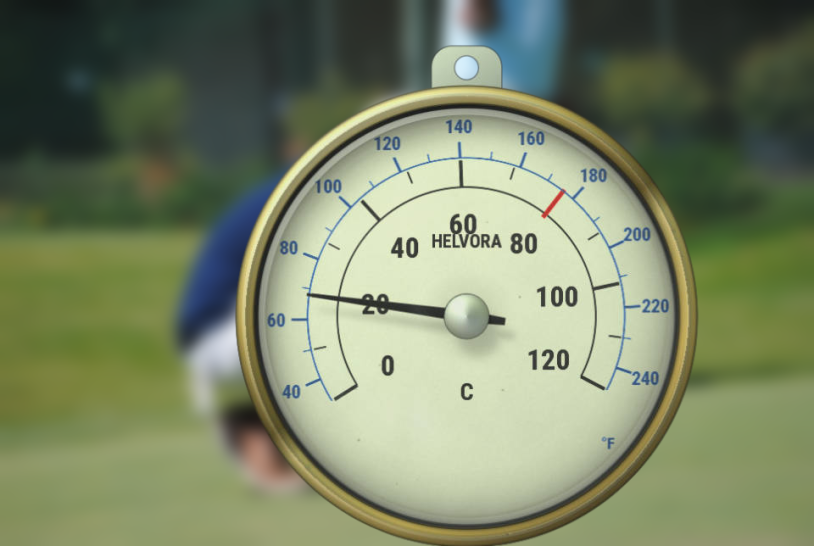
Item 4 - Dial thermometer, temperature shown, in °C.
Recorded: 20 °C
